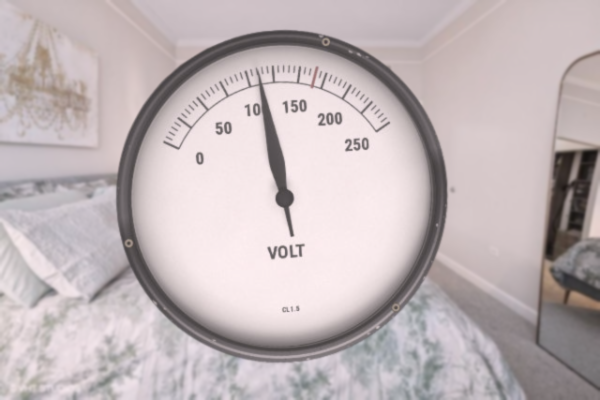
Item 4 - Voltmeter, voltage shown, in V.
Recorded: 110 V
